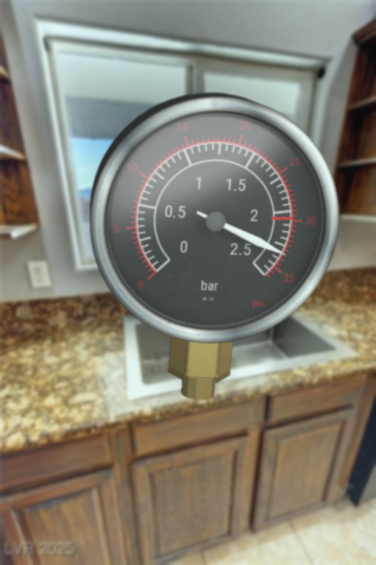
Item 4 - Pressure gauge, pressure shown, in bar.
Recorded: 2.3 bar
